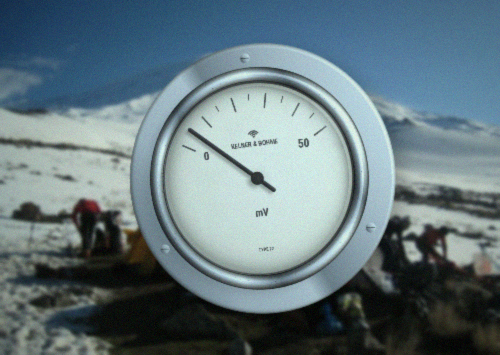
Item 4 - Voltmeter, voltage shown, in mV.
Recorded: 5 mV
